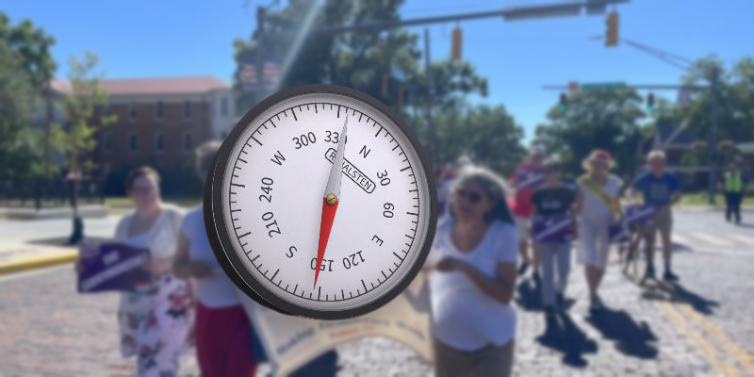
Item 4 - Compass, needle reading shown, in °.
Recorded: 155 °
